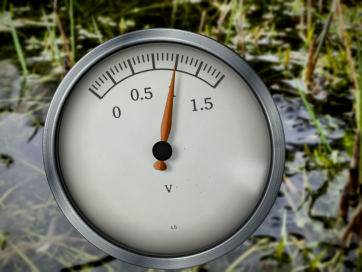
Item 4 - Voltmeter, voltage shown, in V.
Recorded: 1 V
